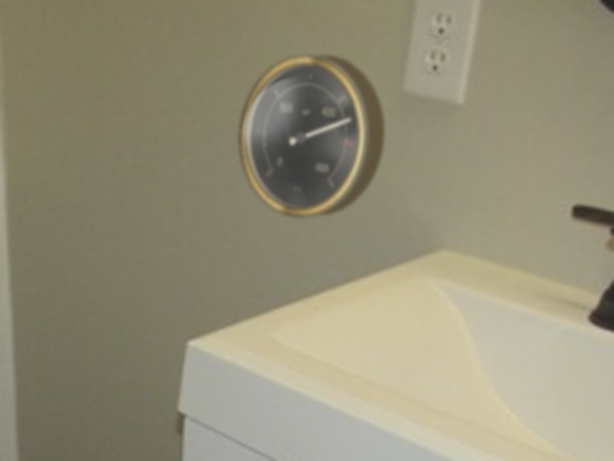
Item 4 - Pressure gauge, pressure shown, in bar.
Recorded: 450 bar
